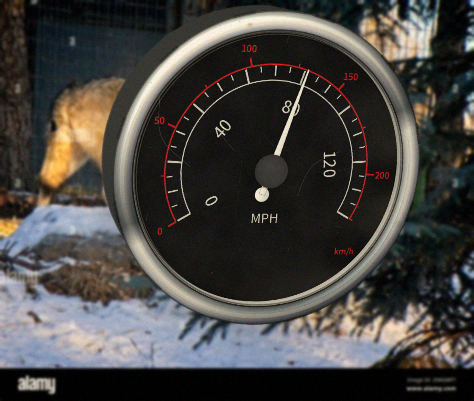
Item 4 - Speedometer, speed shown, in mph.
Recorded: 80 mph
